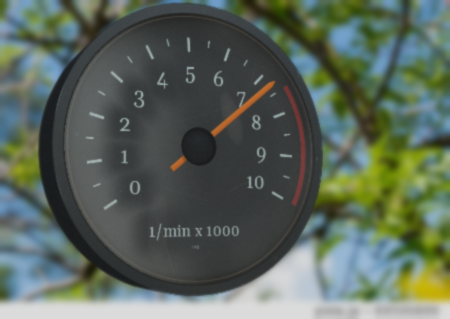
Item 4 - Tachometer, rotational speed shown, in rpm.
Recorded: 7250 rpm
